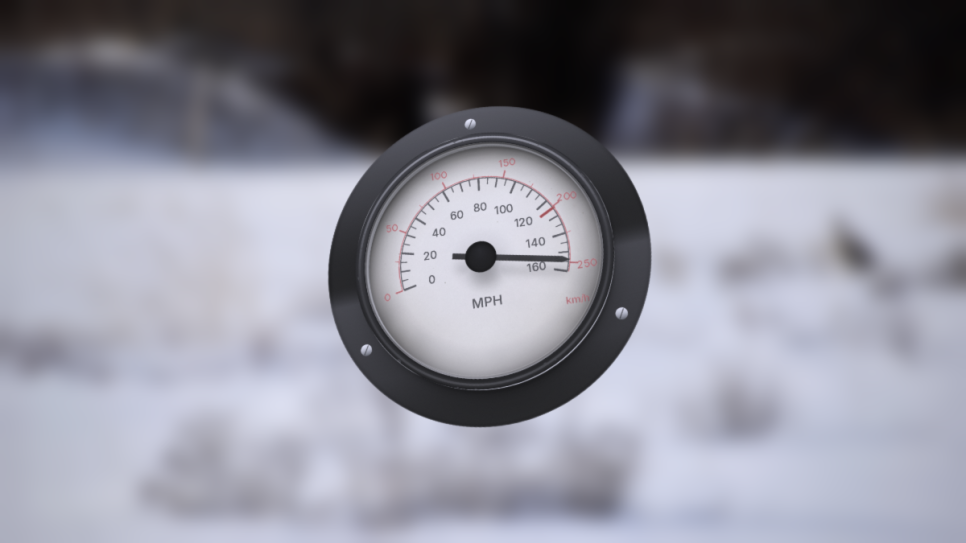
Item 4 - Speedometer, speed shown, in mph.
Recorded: 155 mph
